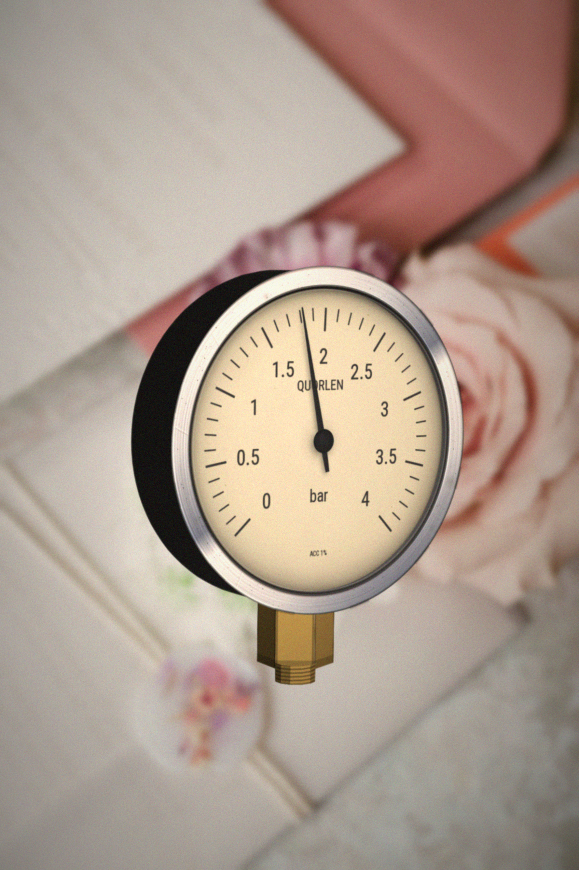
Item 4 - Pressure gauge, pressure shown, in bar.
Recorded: 1.8 bar
